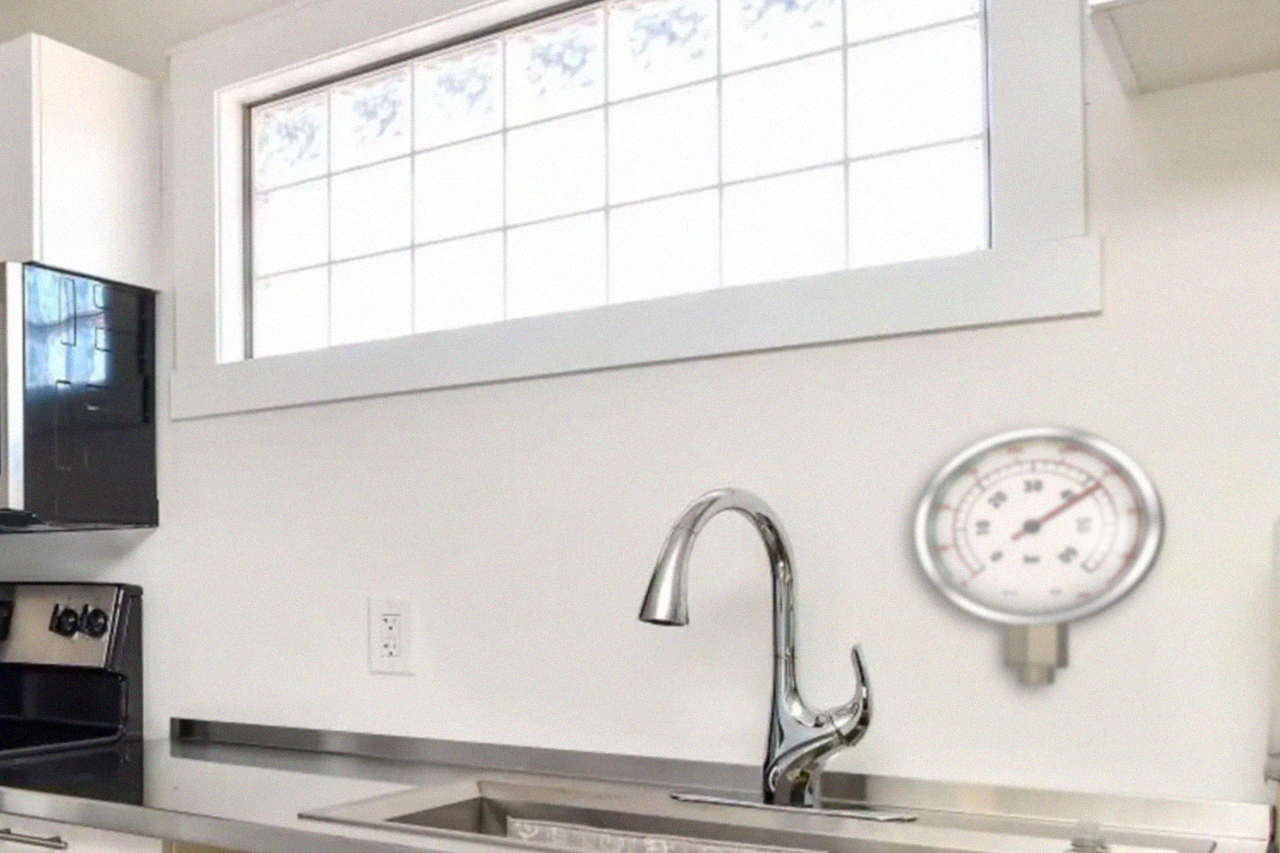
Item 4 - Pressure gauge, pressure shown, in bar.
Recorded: 42 bar
